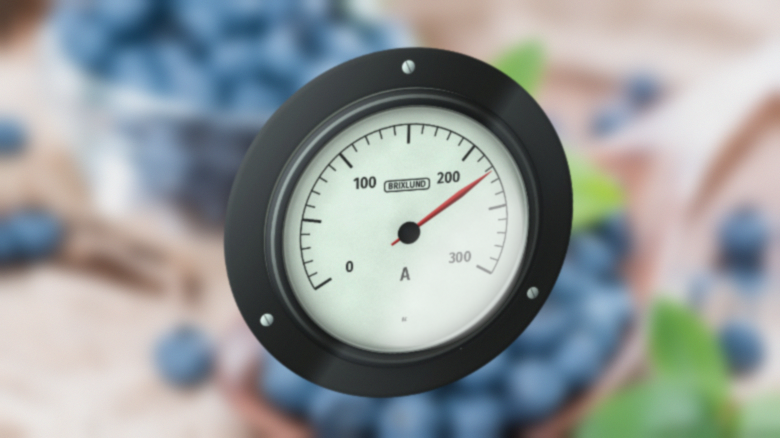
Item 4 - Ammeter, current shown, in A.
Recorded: 220 A
